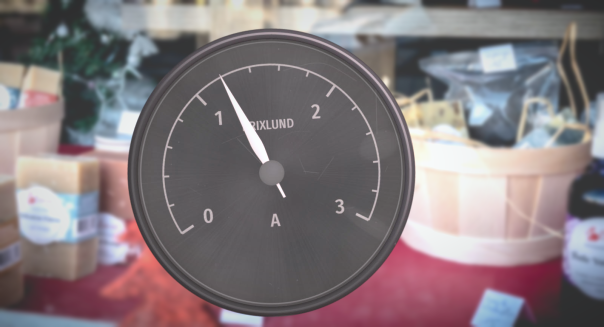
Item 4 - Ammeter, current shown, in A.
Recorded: 1.2 A
